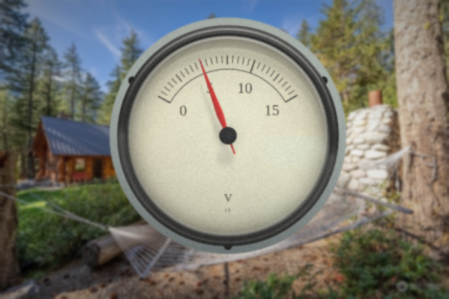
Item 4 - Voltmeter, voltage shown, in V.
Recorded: 5 V
